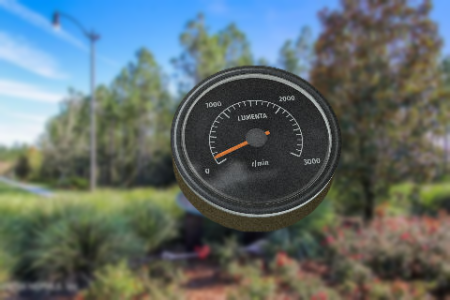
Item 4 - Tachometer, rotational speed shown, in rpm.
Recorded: 100 rpm
